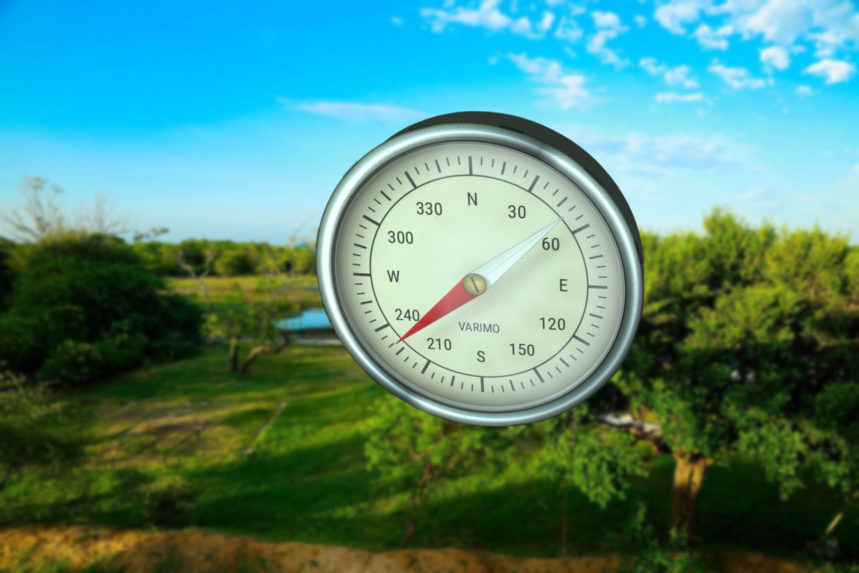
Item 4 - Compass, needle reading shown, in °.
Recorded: 230 °
